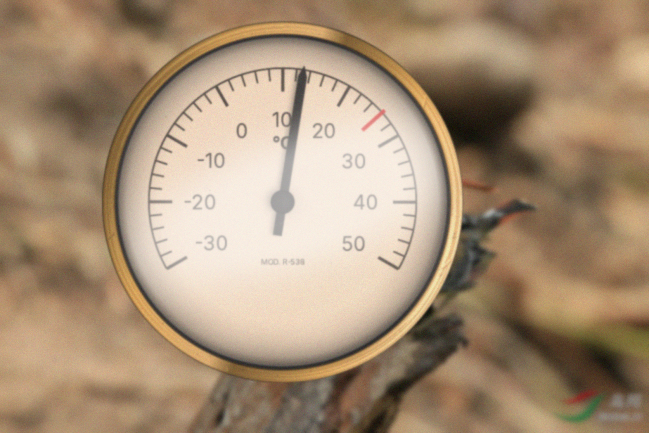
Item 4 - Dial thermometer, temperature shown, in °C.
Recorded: 13 °C
